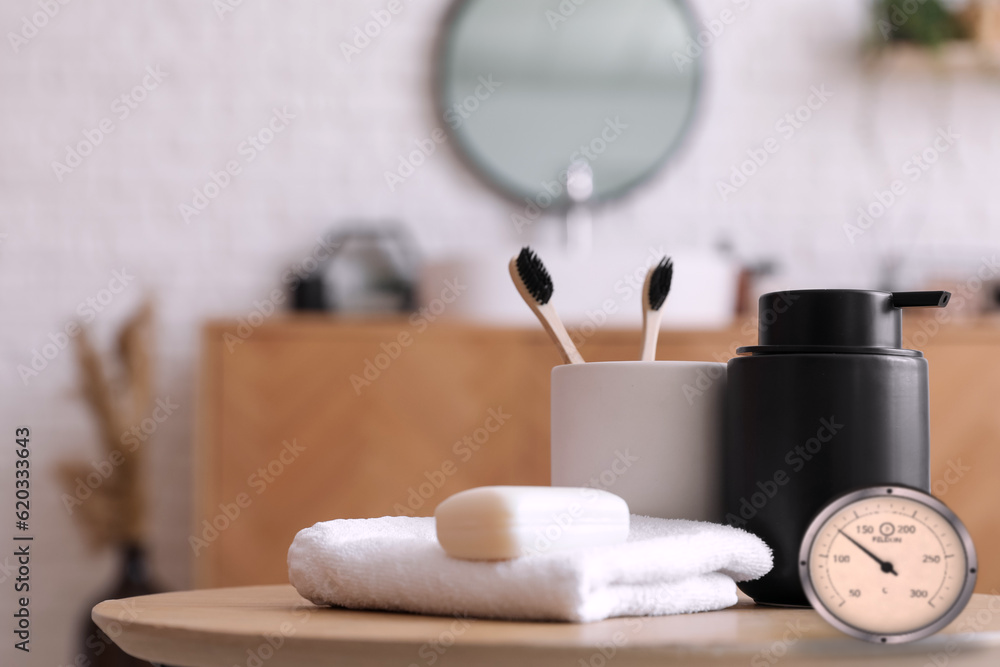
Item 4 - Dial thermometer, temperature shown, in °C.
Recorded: 130 °C
